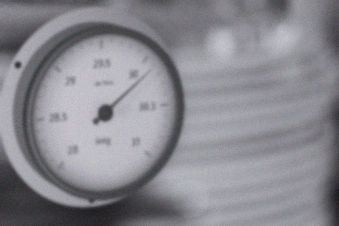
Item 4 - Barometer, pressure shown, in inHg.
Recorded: 30.1 inHg
